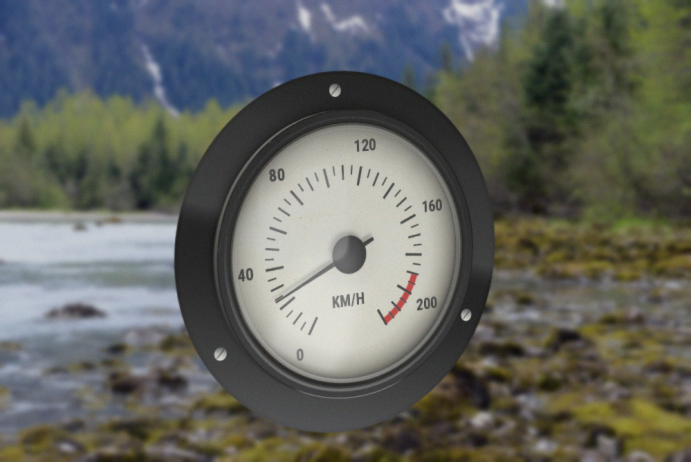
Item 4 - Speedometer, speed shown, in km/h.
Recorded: 25 km/h
